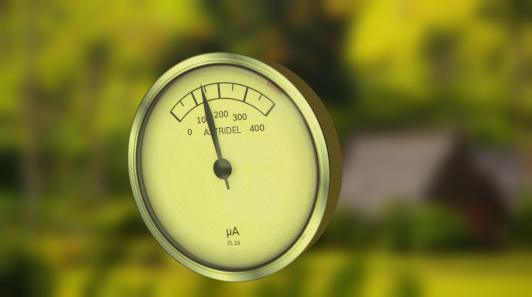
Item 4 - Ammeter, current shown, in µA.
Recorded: 150 µA
